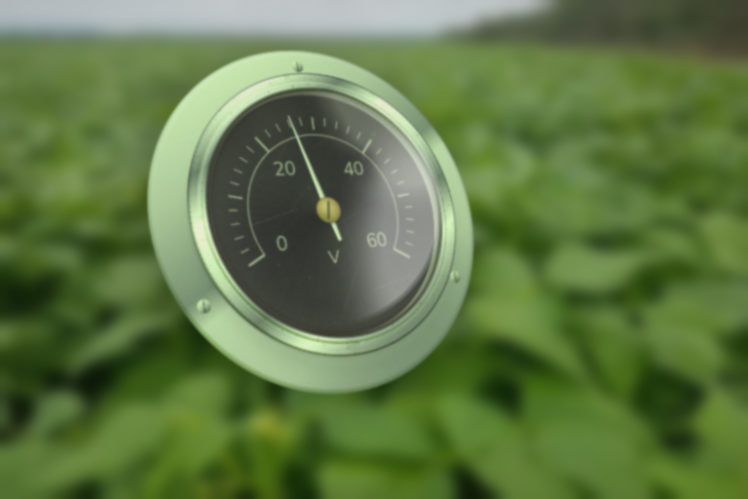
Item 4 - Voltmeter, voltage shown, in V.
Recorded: 26 V
